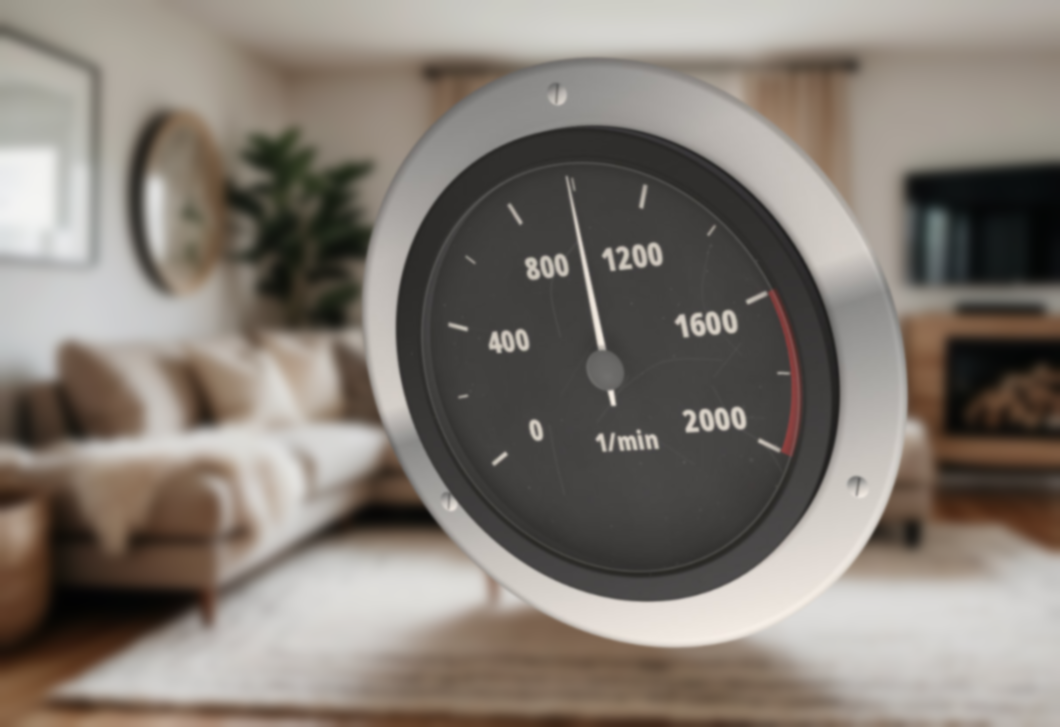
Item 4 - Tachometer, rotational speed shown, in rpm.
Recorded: 1000 rpm
